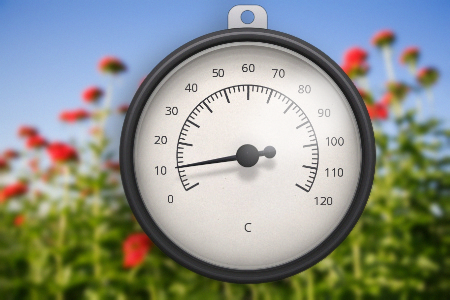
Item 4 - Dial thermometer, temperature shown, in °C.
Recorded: 10 °C
